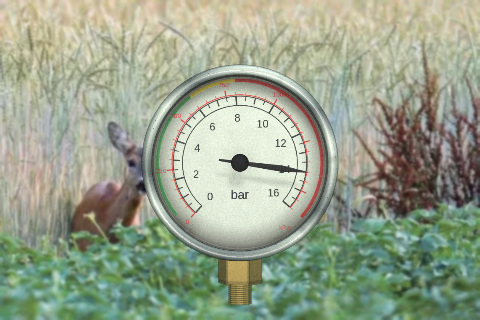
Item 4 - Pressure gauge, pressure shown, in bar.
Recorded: 14 bar
